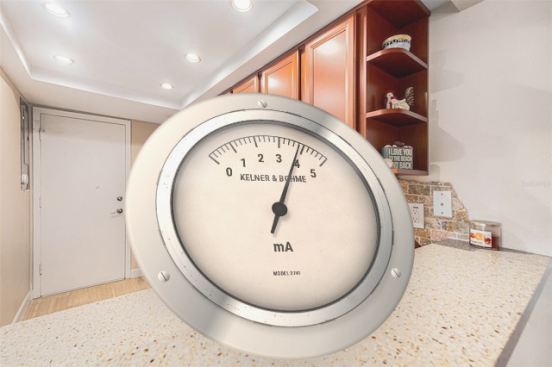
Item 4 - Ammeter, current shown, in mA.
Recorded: 3.8 mA
